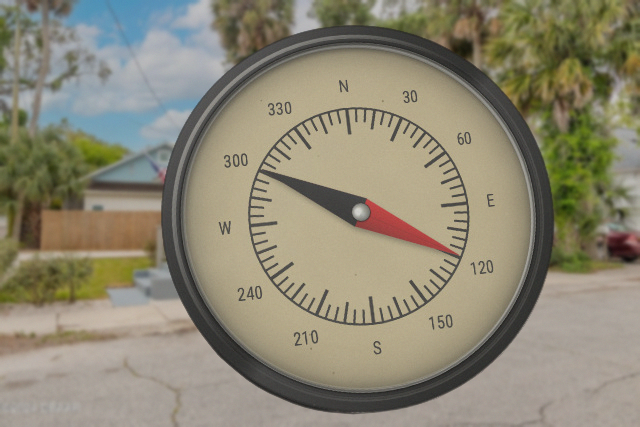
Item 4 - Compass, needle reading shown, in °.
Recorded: 120 °
